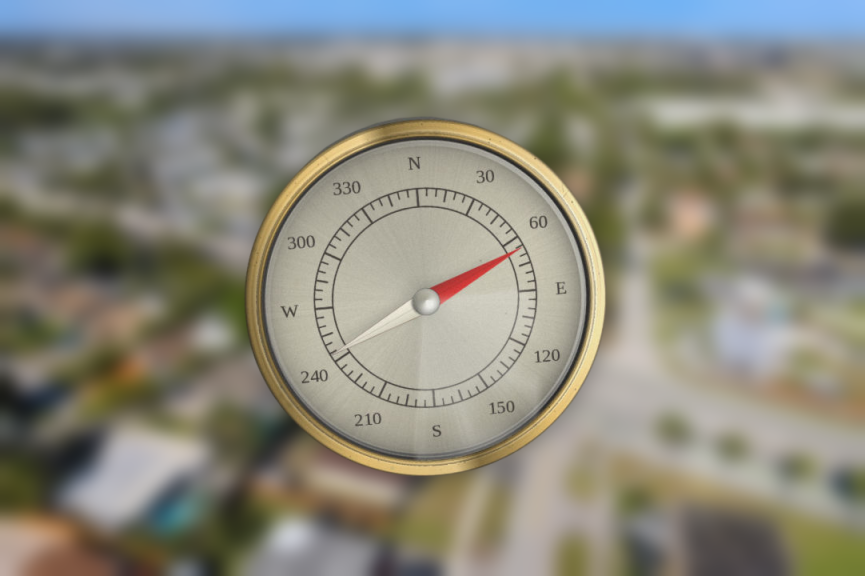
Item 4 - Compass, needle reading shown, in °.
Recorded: 65 °
